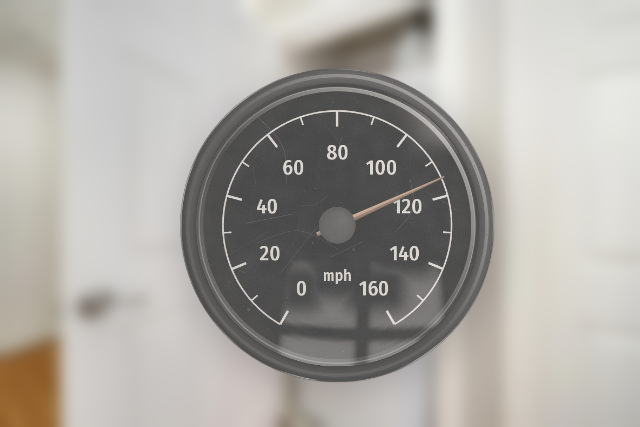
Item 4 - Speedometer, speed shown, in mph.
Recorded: 115 mph
